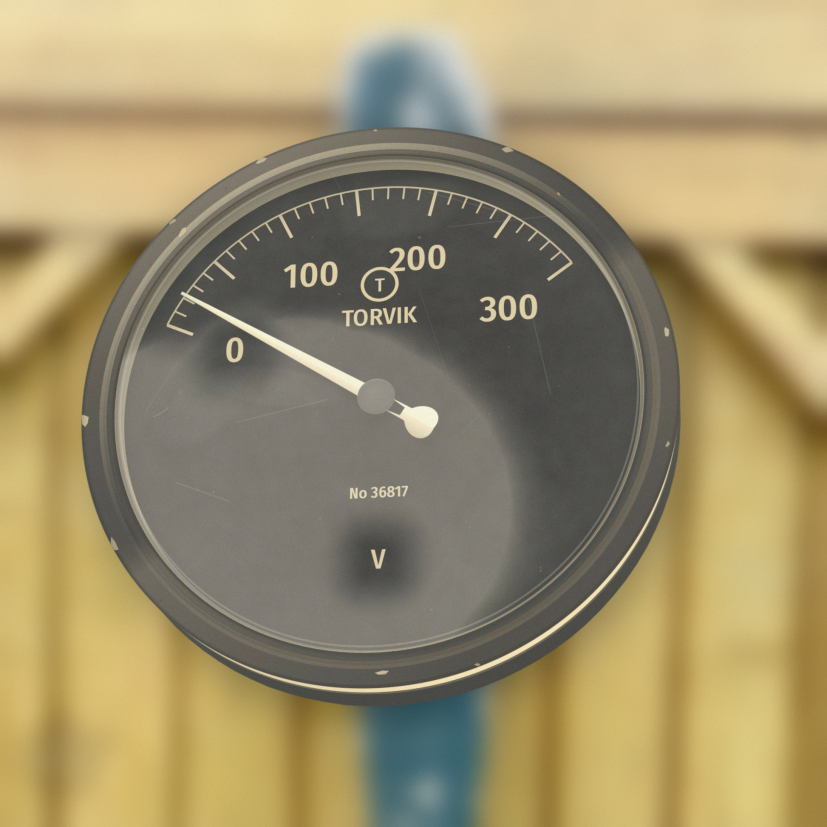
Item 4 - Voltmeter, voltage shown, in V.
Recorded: 20 V
